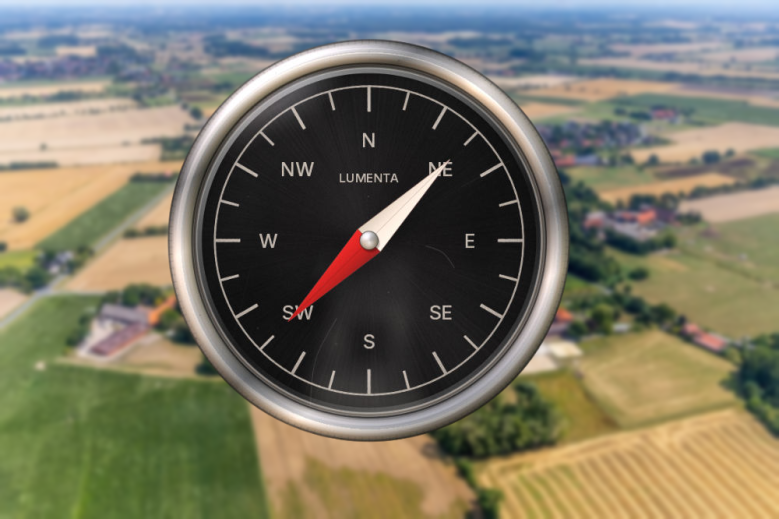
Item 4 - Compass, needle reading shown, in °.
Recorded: 225 °
